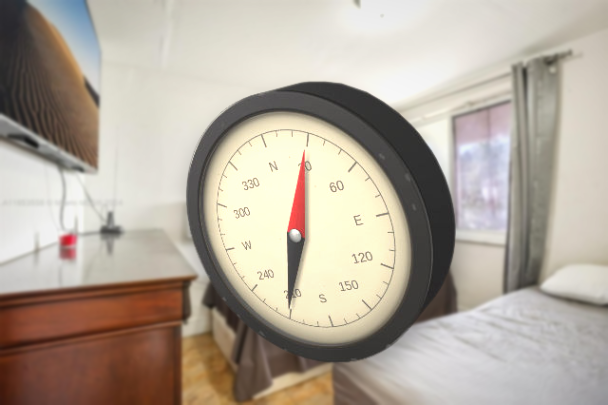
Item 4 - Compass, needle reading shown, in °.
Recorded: 30 °
